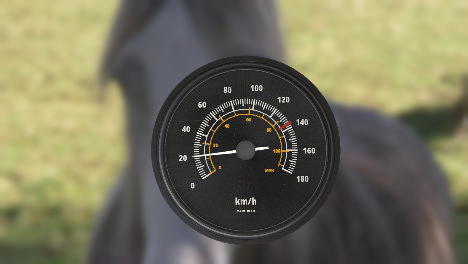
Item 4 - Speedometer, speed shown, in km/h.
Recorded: 20 km/h
